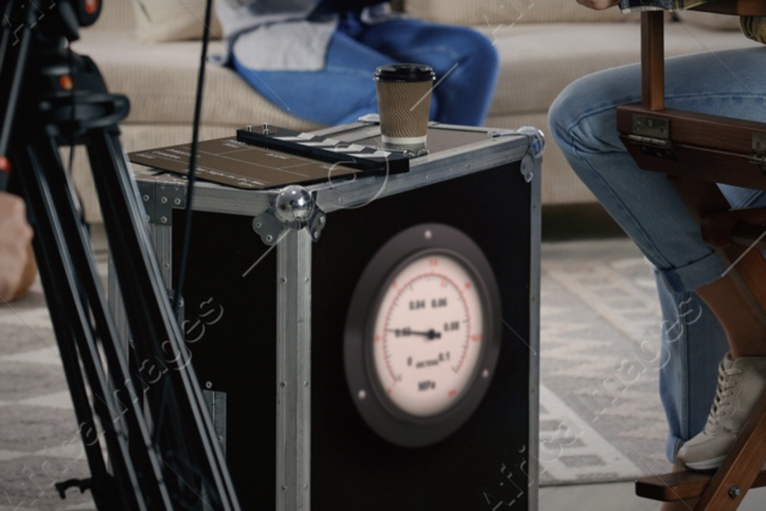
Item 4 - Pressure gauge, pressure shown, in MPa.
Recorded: 0.02 MPa
